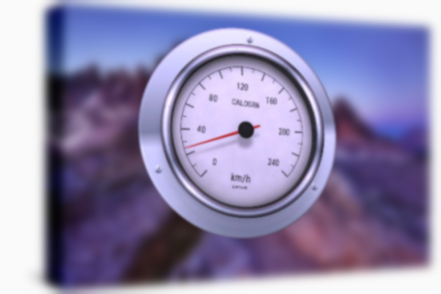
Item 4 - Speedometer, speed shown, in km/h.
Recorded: 25 km/h
